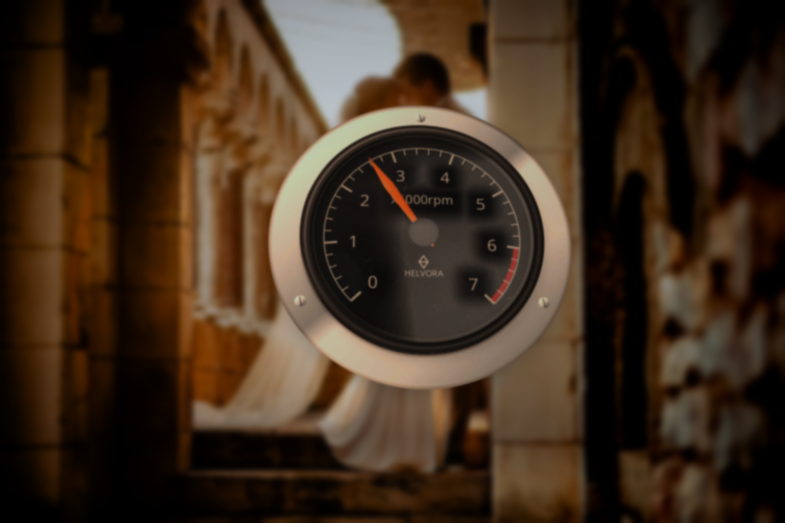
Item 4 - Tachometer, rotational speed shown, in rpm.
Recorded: 2600 rpm
